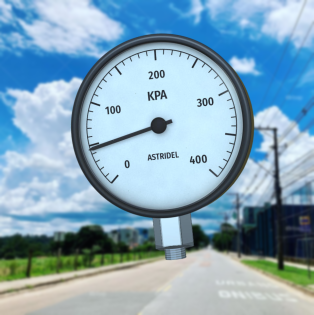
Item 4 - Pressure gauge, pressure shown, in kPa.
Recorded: 45 kPa
